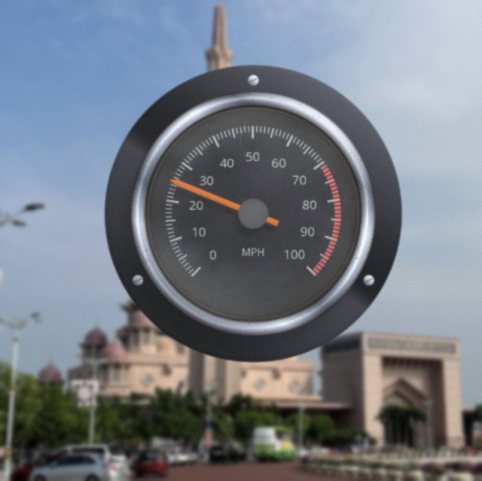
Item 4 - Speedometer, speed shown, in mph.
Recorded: 25 mph
